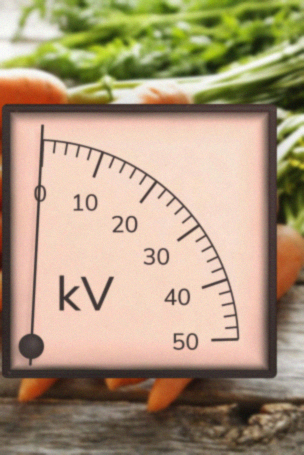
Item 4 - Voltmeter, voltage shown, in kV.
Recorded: 0 kV
